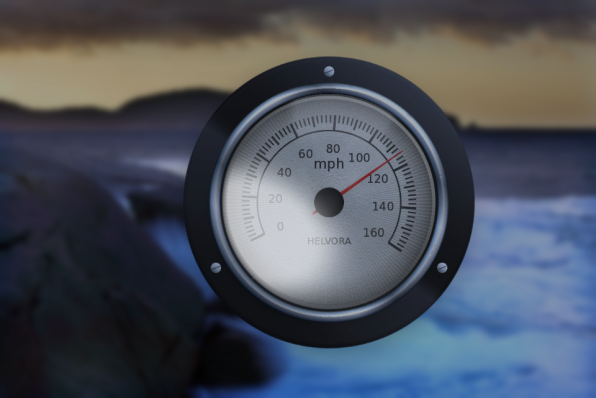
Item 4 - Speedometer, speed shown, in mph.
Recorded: 114 mph
